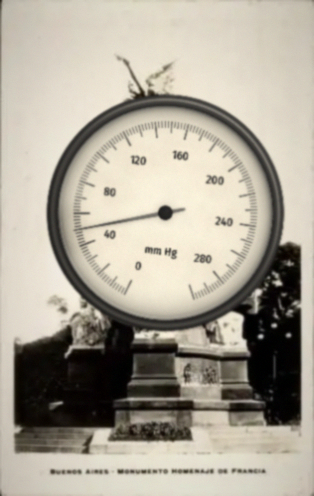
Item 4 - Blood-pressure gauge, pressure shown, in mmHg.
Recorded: 50 mmHg
